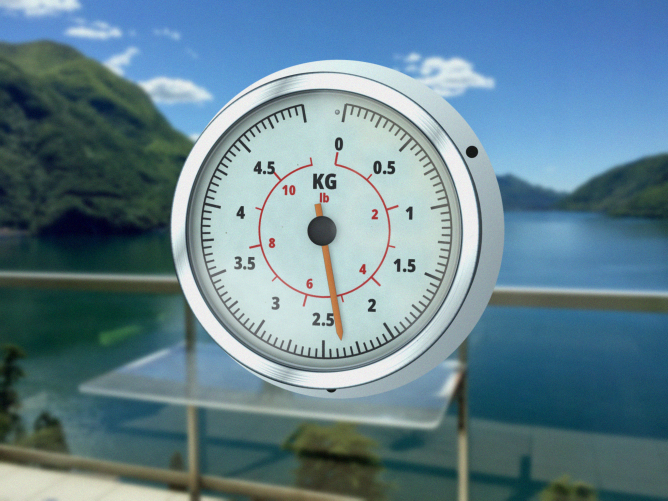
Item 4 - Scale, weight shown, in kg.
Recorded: 2.35 kg
